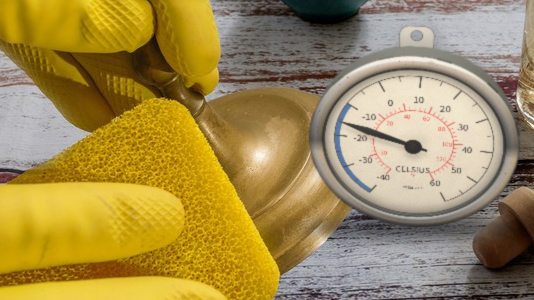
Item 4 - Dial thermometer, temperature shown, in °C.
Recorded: -15 °C
